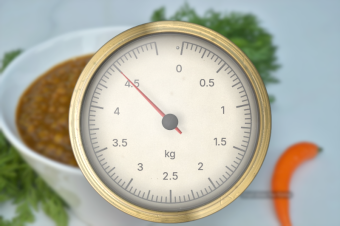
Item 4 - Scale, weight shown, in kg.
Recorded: 4.5 kg
